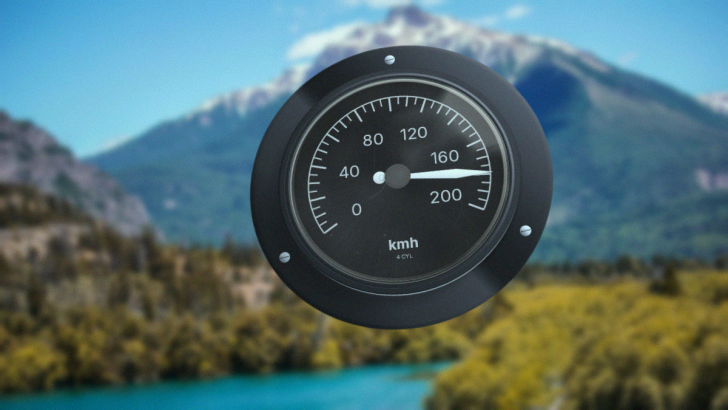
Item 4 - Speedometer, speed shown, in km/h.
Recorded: 180 km/h
